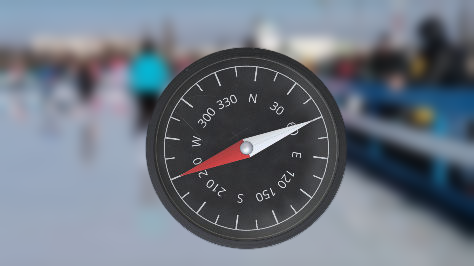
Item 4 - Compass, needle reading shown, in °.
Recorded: 240 °
